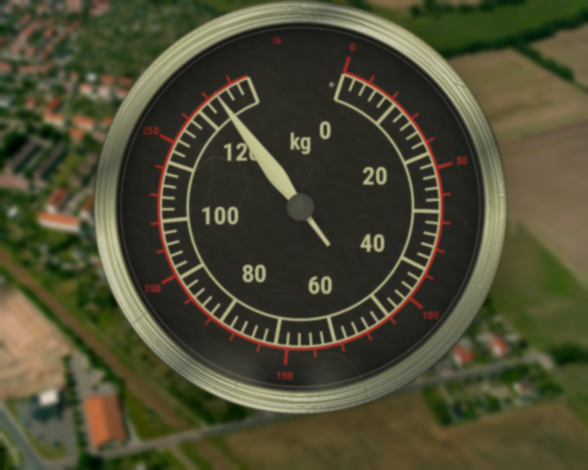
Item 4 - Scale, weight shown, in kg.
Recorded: 124 kg
